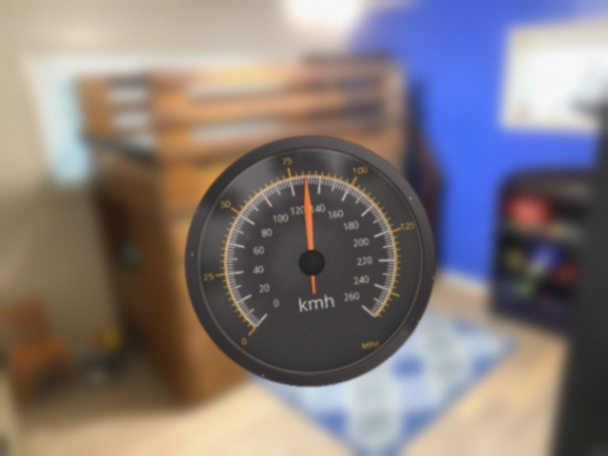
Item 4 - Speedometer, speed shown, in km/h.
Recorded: 130 km/h
